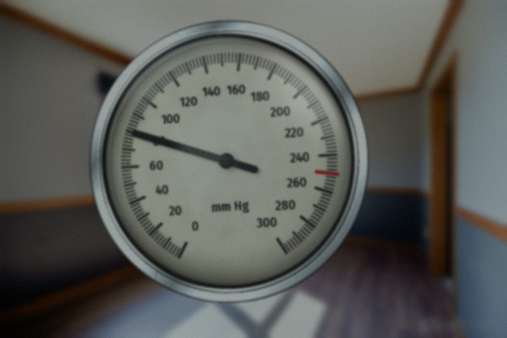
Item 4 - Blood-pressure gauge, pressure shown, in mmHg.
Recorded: 80 mmHg
